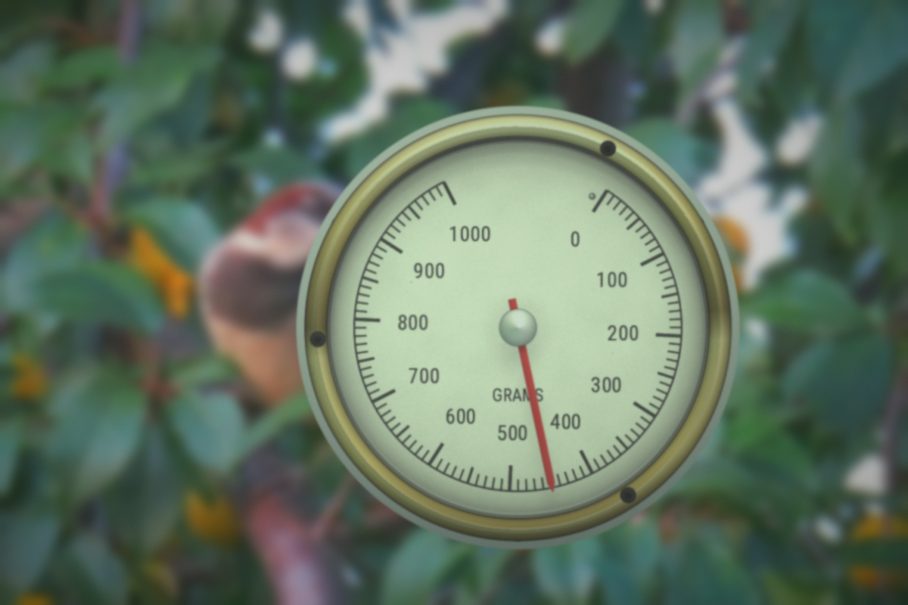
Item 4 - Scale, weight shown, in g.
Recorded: 450 g
